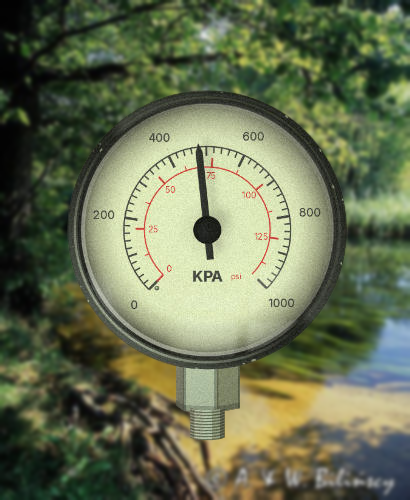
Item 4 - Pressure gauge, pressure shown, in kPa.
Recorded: 480 kPa
